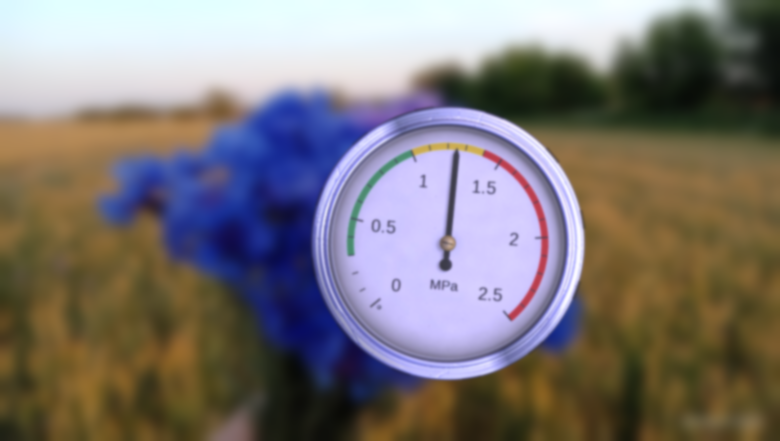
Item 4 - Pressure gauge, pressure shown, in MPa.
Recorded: 1.25 MPa
